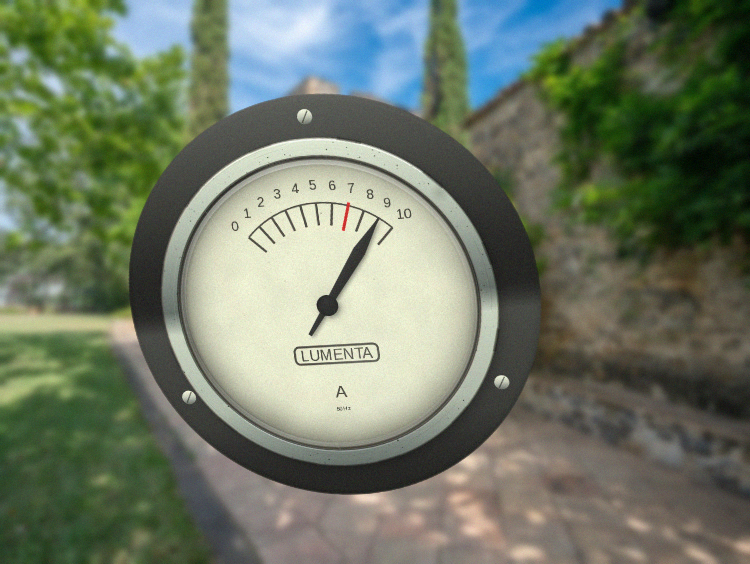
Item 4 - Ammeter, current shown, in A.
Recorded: 9 A
